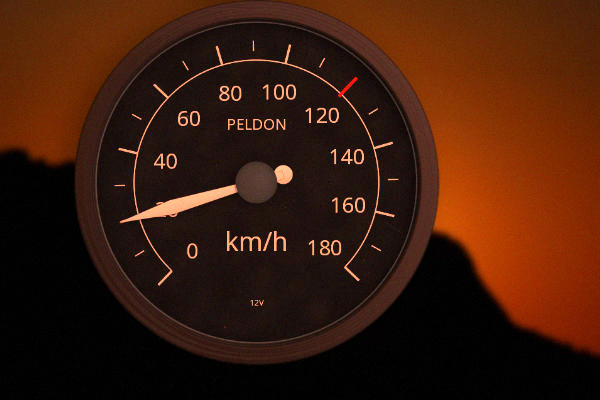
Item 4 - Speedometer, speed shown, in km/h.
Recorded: 20 km/h
